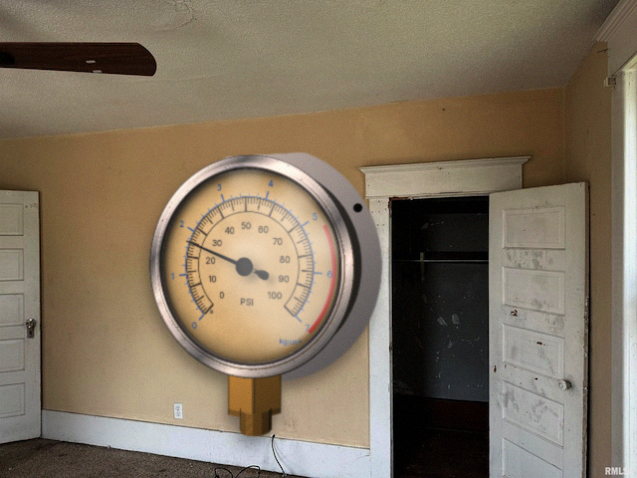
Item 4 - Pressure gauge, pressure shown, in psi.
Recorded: 25 psi
